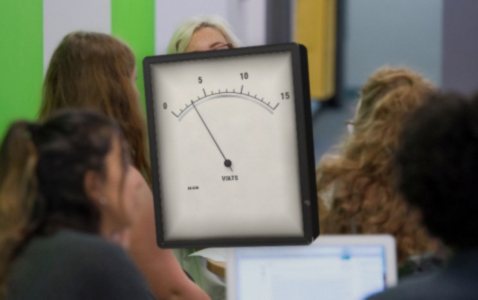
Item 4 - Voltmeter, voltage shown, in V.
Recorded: 3 V
